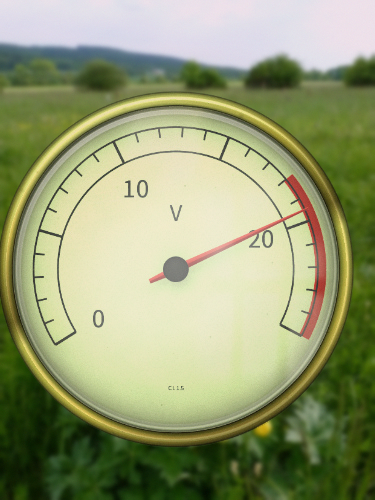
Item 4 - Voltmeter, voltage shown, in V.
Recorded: 19.5 V
